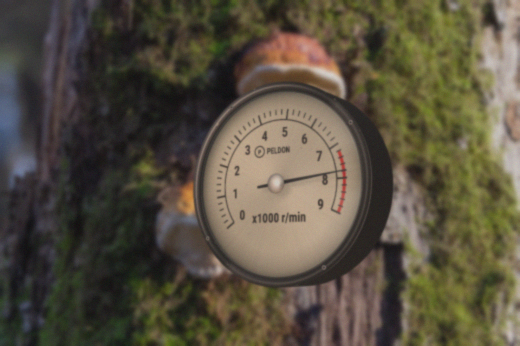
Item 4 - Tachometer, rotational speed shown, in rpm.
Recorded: 7800 rpm
